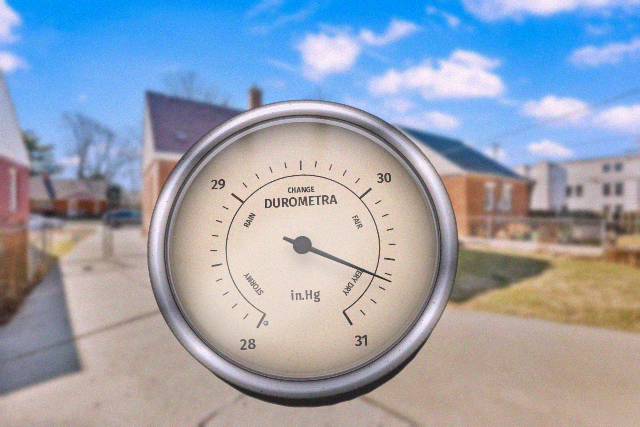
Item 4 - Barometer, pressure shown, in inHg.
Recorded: 30.65 inHg
